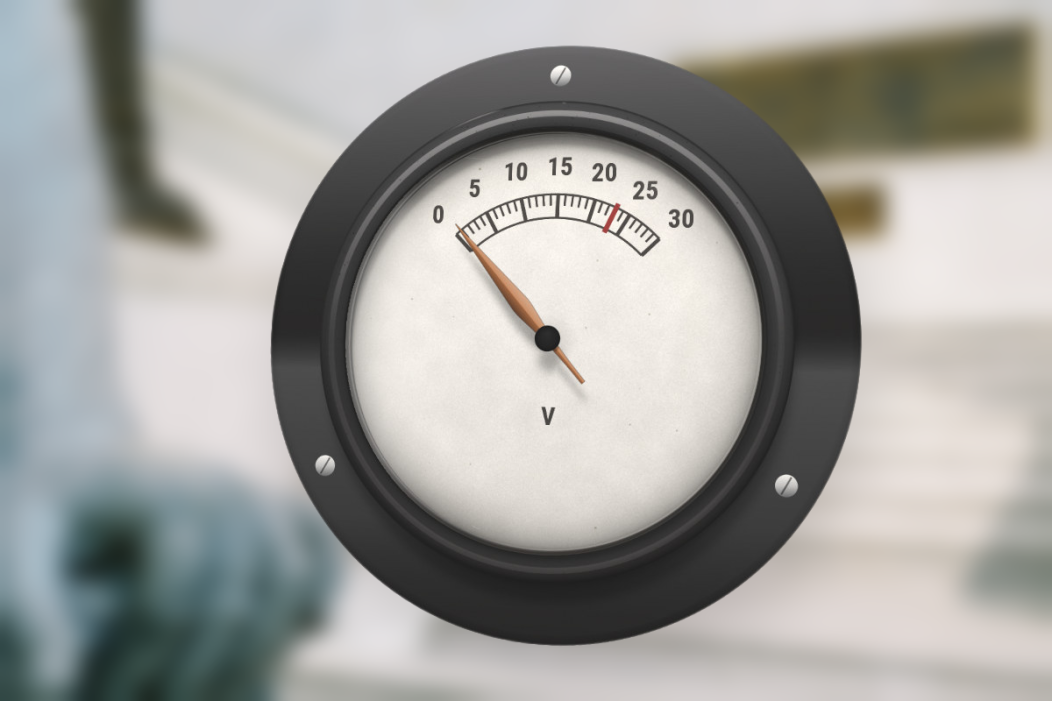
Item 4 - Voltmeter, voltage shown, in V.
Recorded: 1 V
